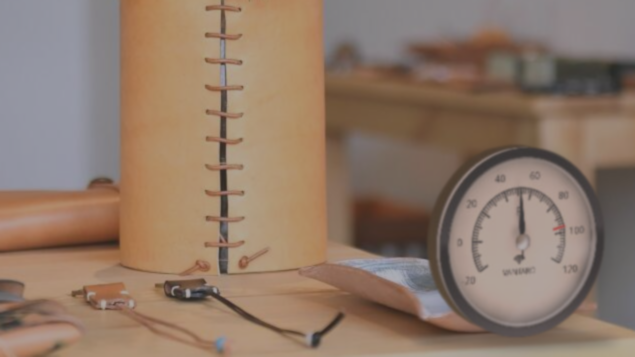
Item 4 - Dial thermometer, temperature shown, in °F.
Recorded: 50 °F
